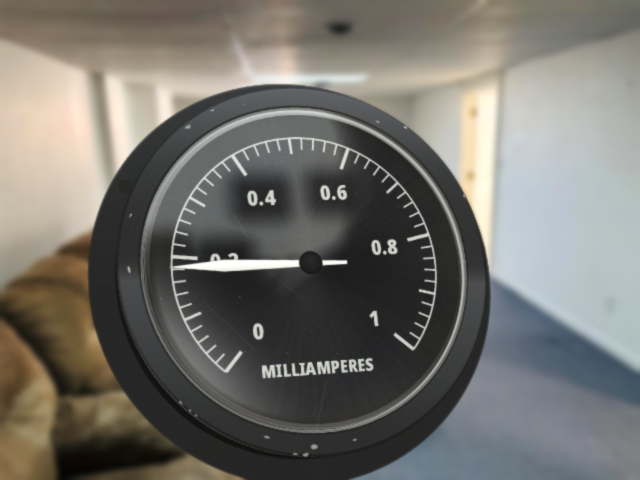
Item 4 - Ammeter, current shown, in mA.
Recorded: 0.18 mA
